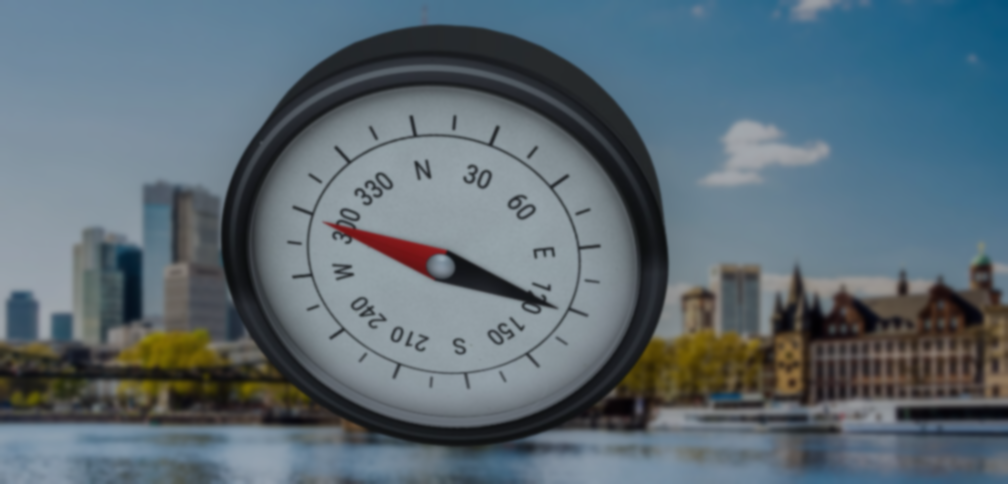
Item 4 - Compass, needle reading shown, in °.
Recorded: 300 °
